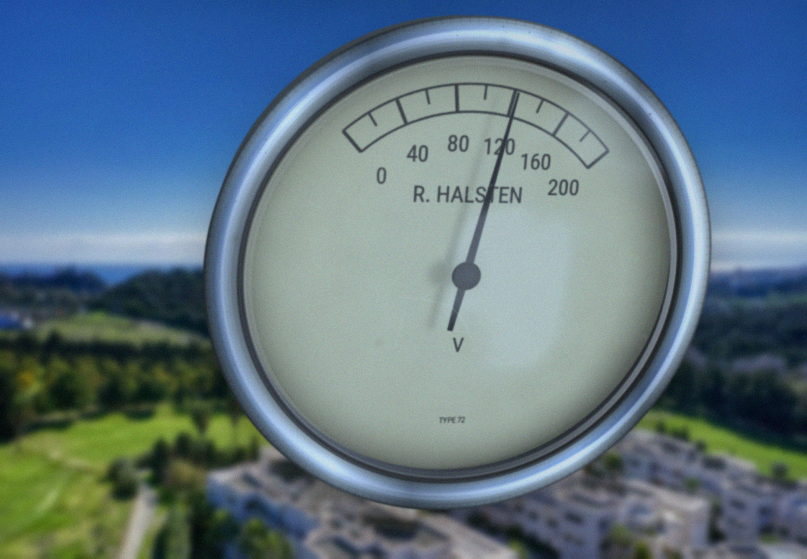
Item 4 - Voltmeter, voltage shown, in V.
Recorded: 120 V
